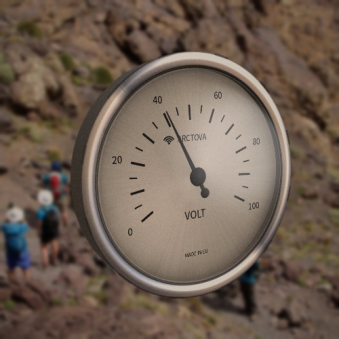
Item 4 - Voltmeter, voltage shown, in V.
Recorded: 40 V
